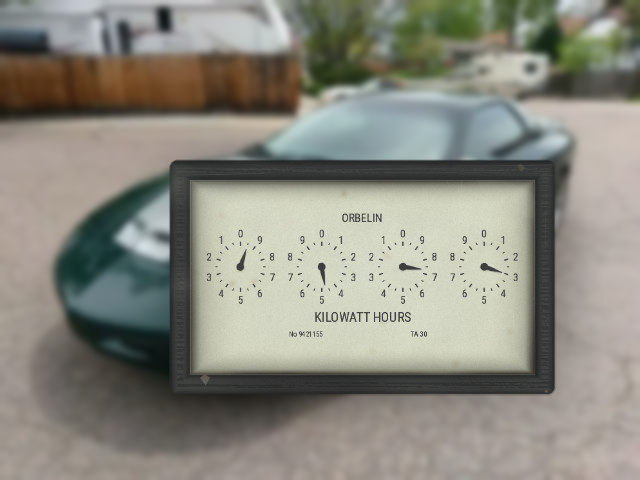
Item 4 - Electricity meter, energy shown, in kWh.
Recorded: 9473 kWh
